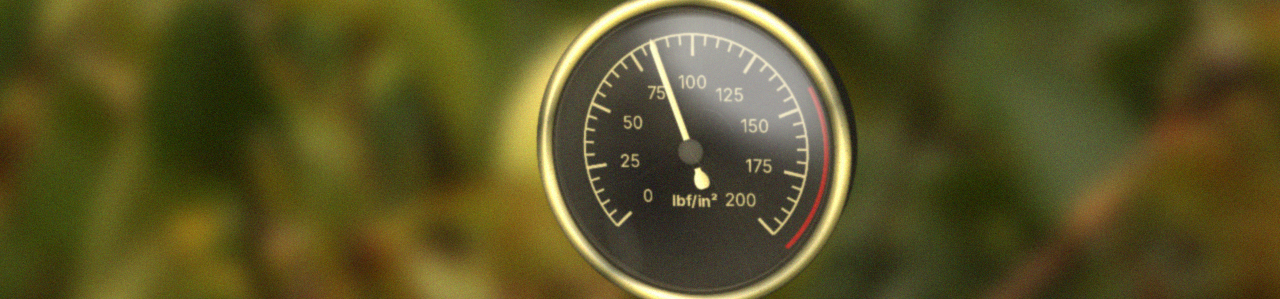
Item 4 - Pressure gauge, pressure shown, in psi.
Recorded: 85 psi
